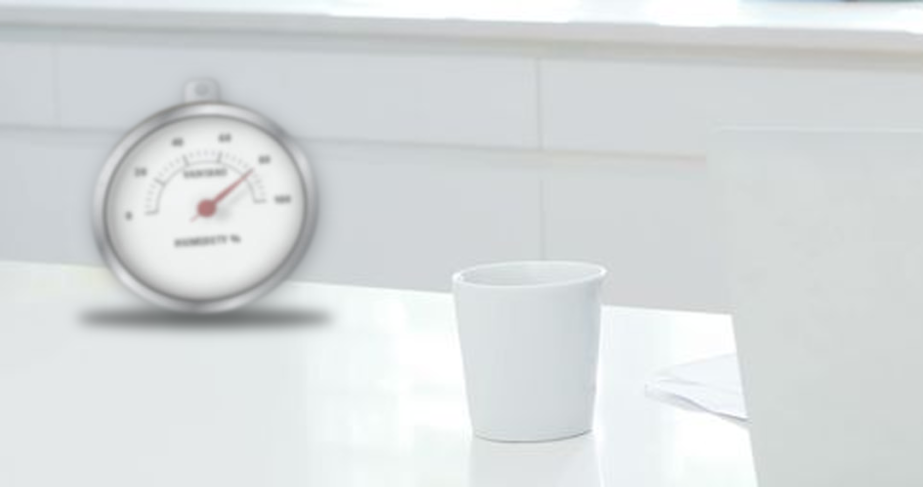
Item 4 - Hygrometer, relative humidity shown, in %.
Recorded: 80 %
